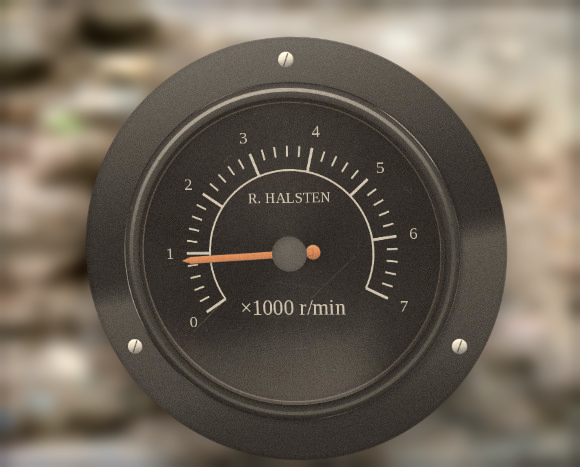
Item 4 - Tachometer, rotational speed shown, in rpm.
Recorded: 900 rpm
